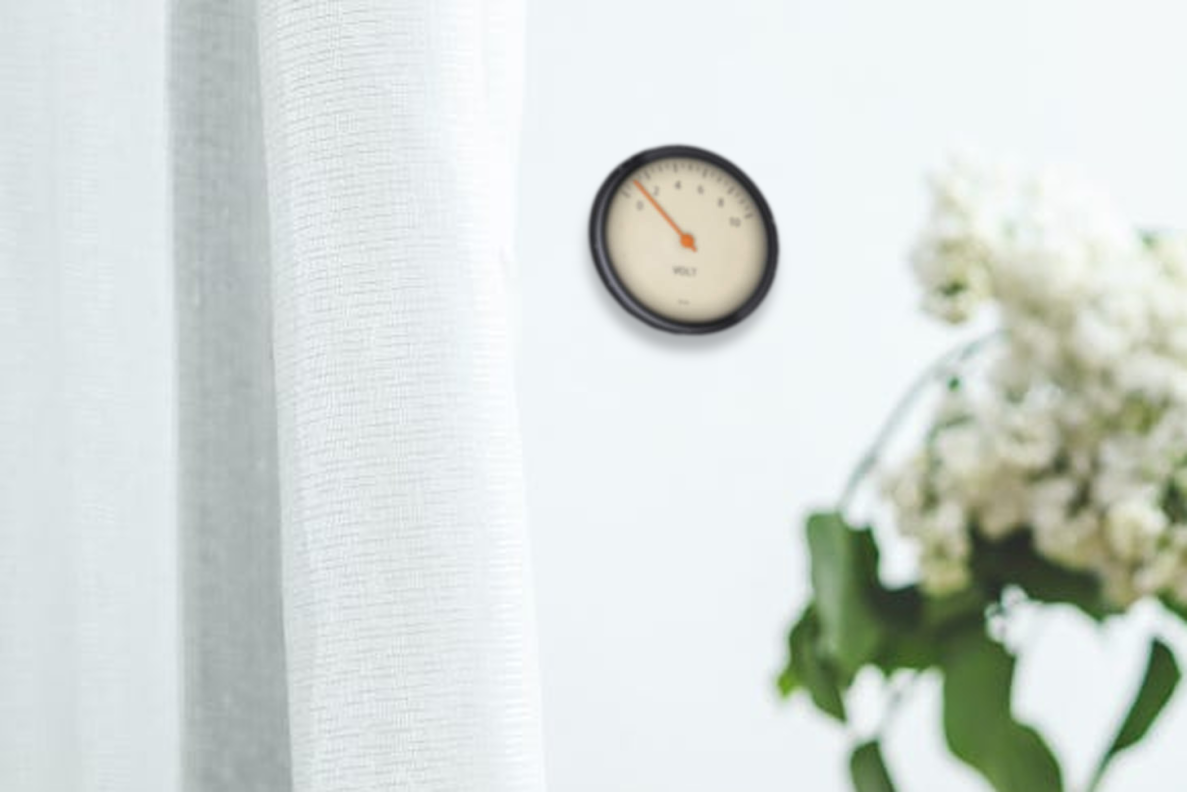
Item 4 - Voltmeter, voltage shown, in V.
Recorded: 1 V
